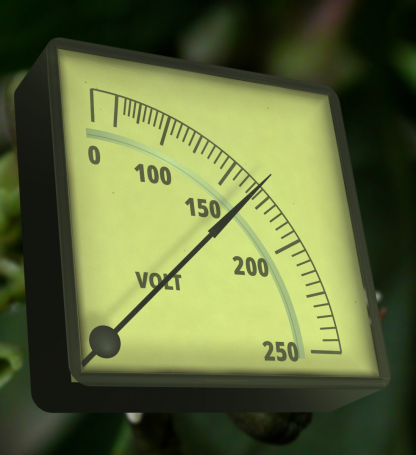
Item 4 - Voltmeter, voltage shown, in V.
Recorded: 167.5 V
